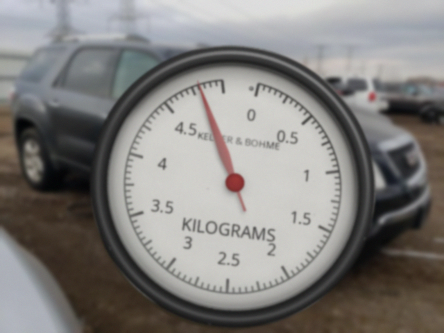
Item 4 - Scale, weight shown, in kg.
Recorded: 4.8 kg
